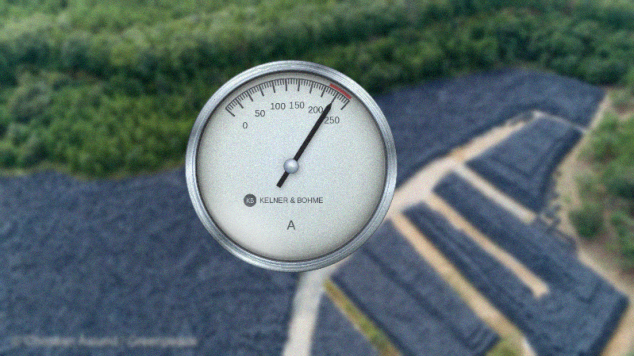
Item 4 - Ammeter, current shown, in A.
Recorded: 225 A
